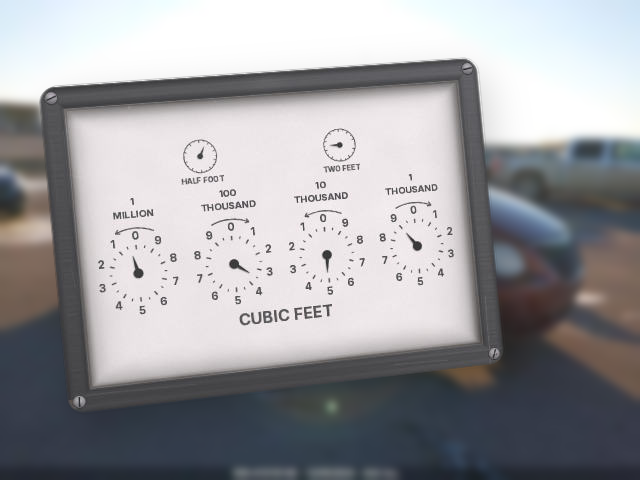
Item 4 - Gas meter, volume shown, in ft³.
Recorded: 34900 ft³
